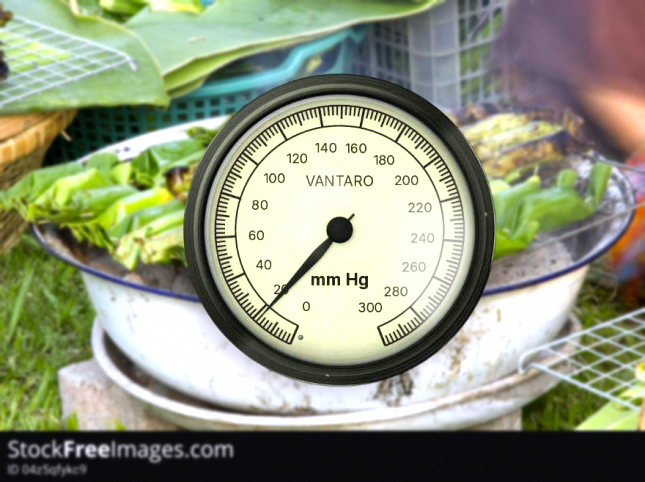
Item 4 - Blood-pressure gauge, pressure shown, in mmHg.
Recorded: 18 mmHg
